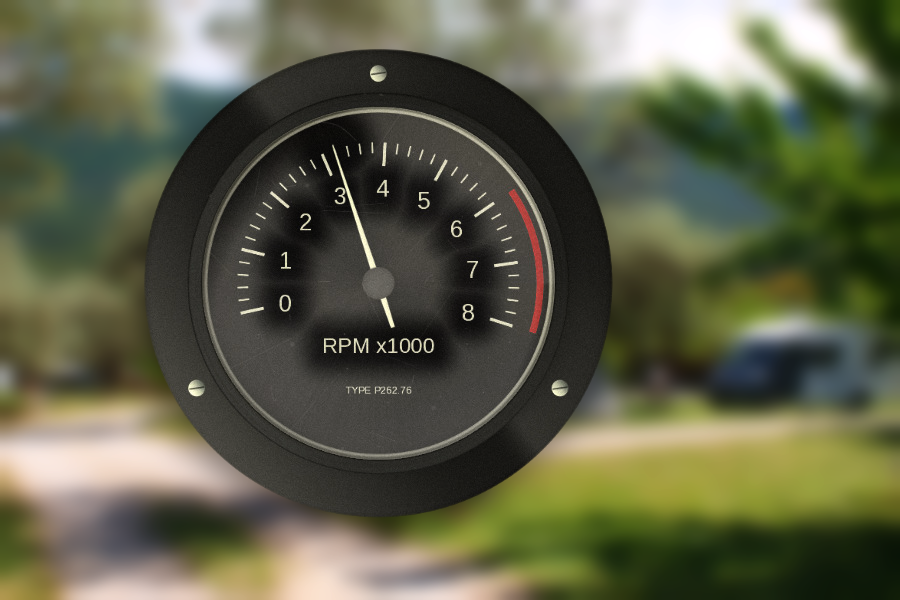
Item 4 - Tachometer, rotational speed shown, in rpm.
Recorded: 3200 rpm
